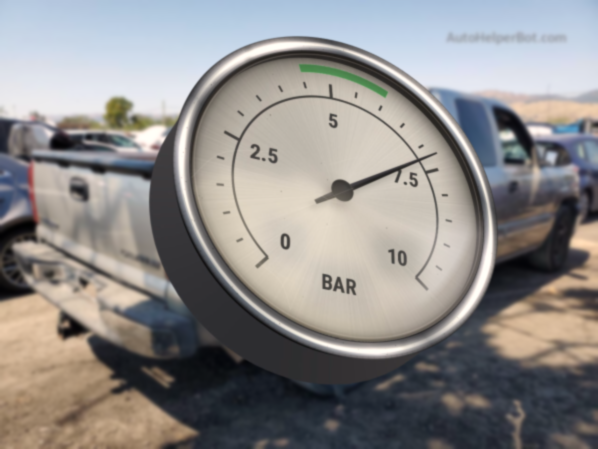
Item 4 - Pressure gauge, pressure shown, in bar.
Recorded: 7.25 bar
